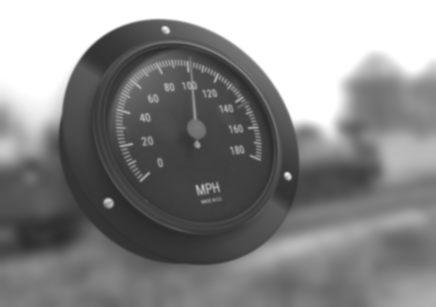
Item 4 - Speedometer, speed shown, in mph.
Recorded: 100 mph
